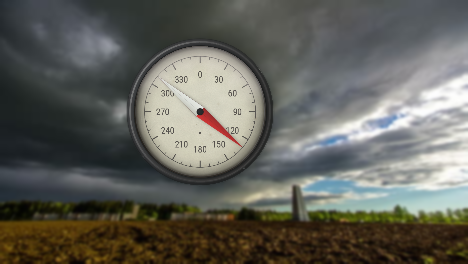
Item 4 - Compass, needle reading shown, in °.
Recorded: 130 °
